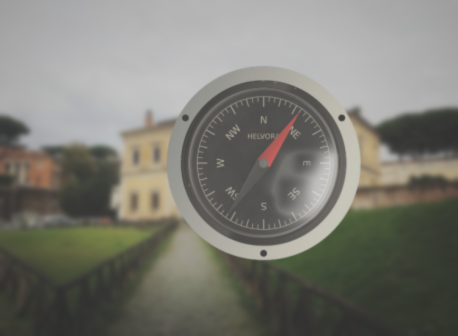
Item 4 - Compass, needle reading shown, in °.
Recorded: 35 °
